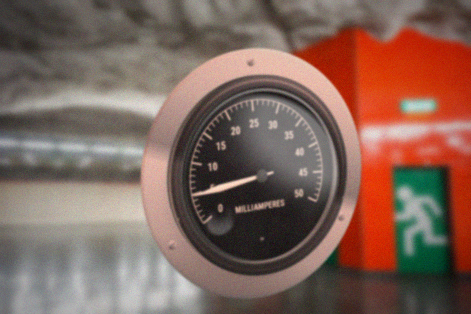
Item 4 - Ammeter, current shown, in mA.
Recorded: 5 mA
